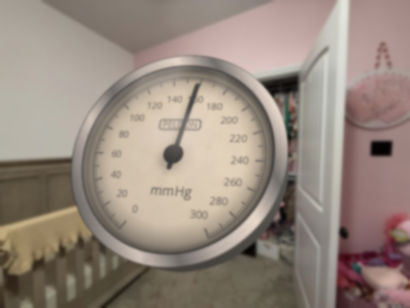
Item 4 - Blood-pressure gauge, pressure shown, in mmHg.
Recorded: 160 mmHg
